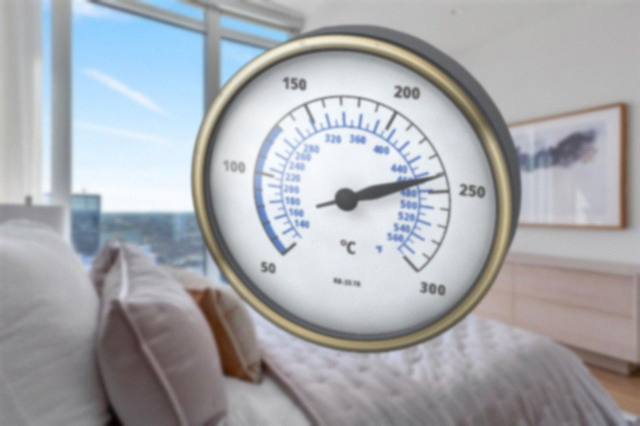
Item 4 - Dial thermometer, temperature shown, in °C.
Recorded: 240 °C
